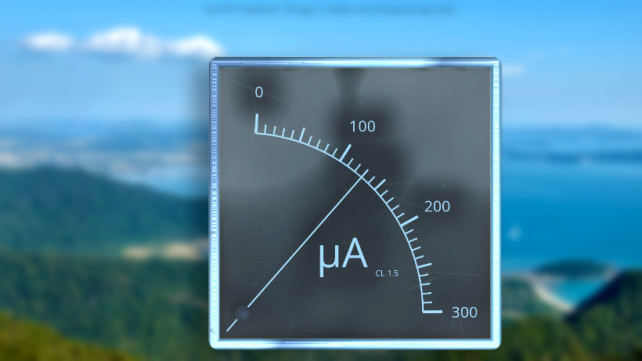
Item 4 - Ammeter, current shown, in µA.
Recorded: 130 µA
